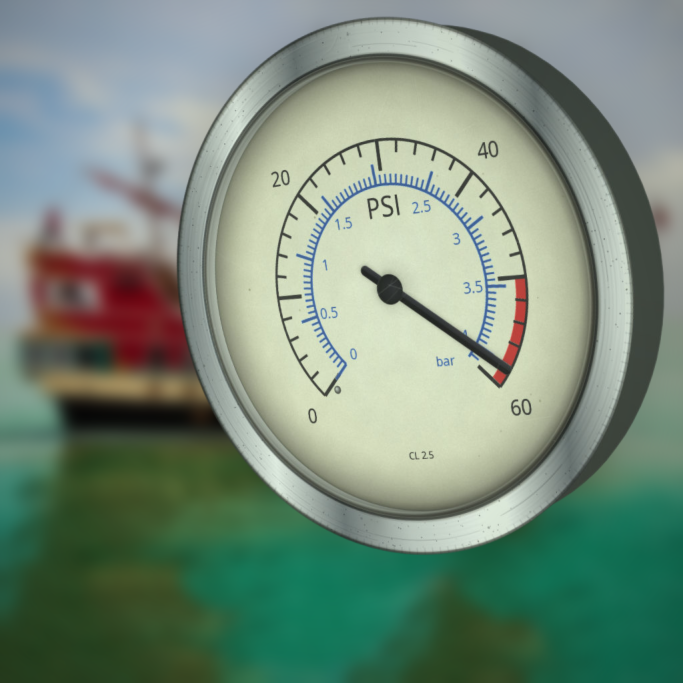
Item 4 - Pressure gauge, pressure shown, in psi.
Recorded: 58 psi
